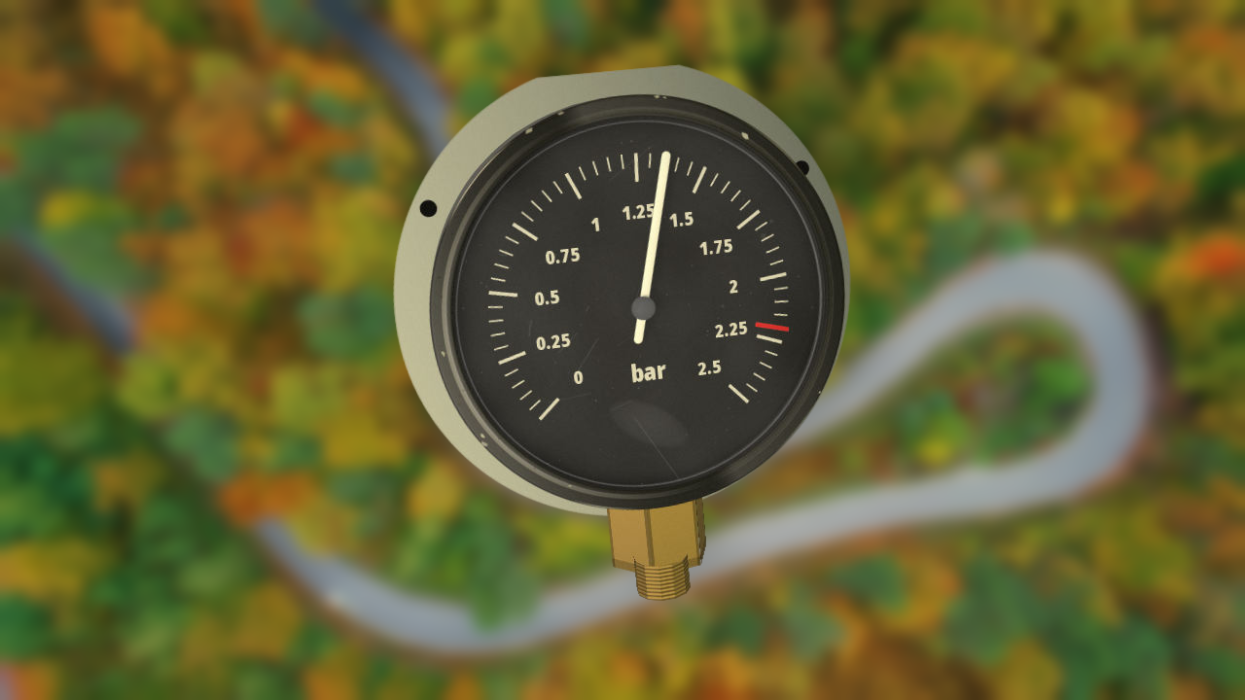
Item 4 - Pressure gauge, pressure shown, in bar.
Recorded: 1.35 bar
